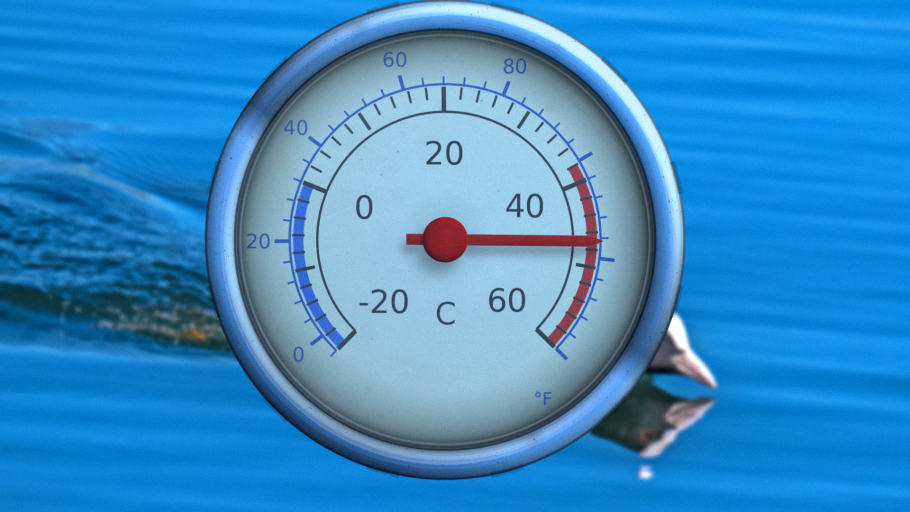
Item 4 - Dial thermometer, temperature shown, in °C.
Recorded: 47 °C
